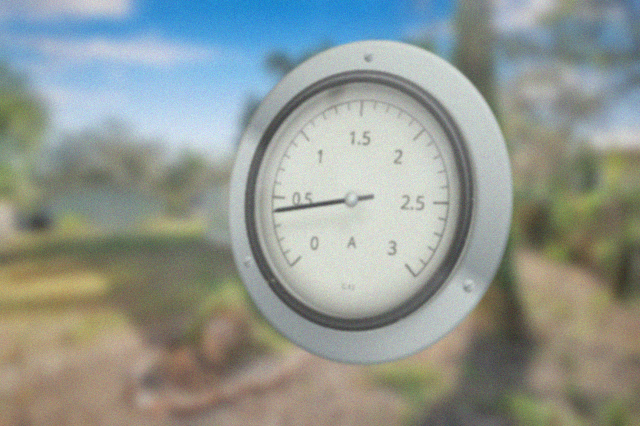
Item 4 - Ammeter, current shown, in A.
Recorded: 0.4 A
